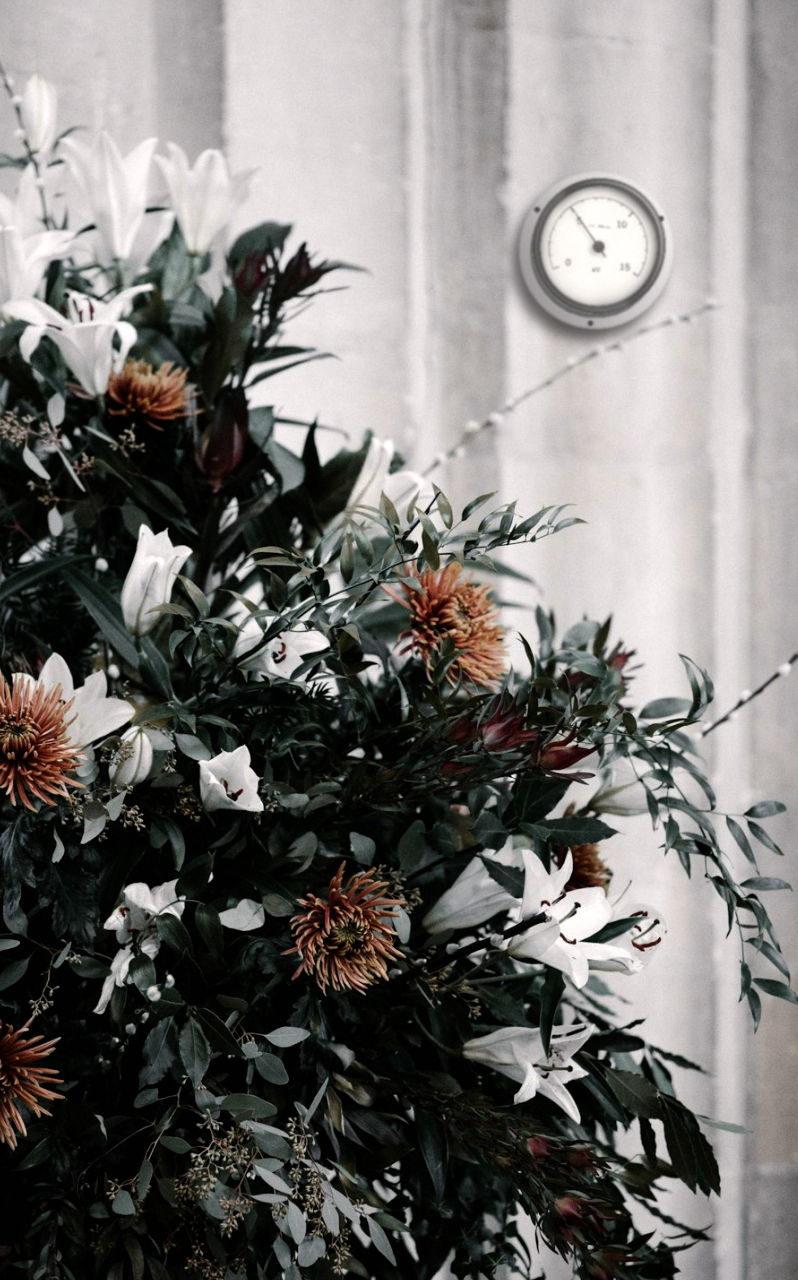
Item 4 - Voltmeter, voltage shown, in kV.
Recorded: 5 kV
